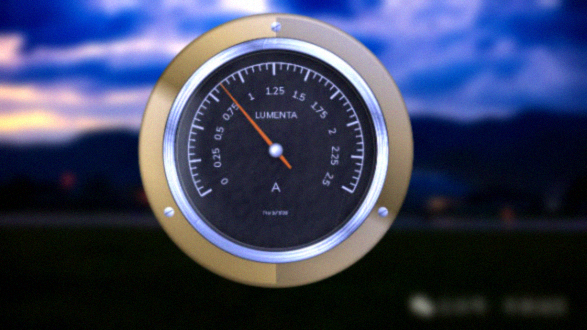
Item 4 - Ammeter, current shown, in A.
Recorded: 0.85 A
